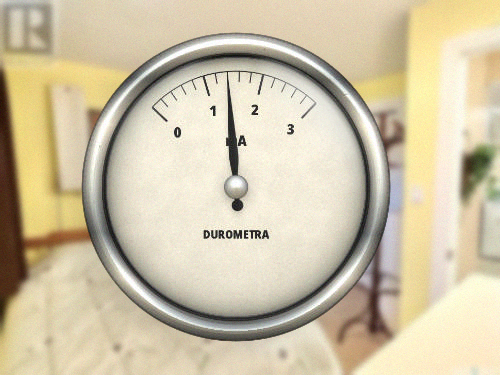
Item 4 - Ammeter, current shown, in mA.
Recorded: 1.4 mA
